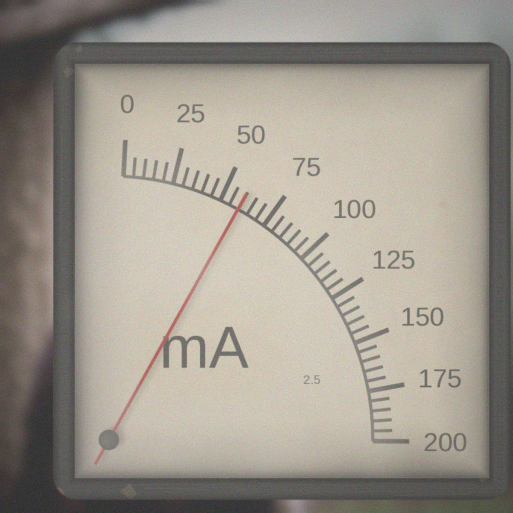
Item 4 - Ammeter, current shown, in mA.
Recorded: 60 mA
